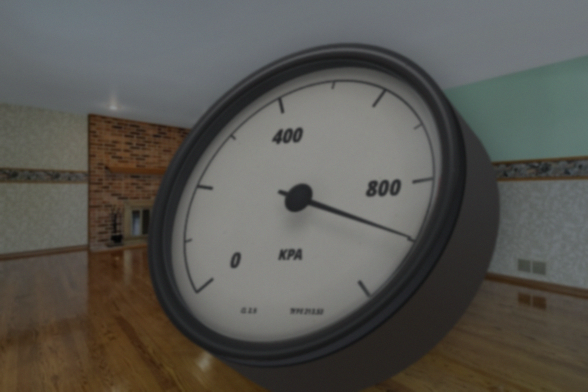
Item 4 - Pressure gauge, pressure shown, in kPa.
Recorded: 900 kPa
